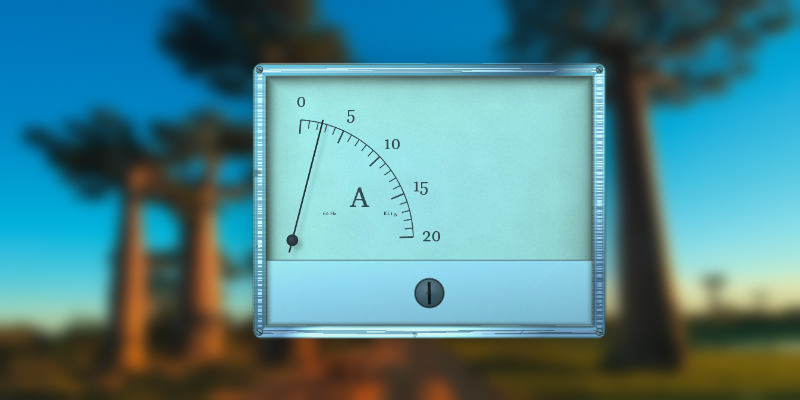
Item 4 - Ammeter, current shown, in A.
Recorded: 2.5 A
